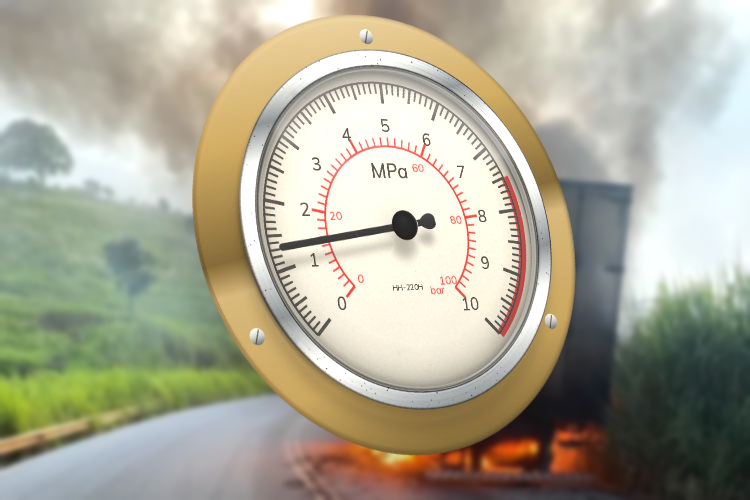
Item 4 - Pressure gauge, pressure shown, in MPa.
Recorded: 1.3 MPa
